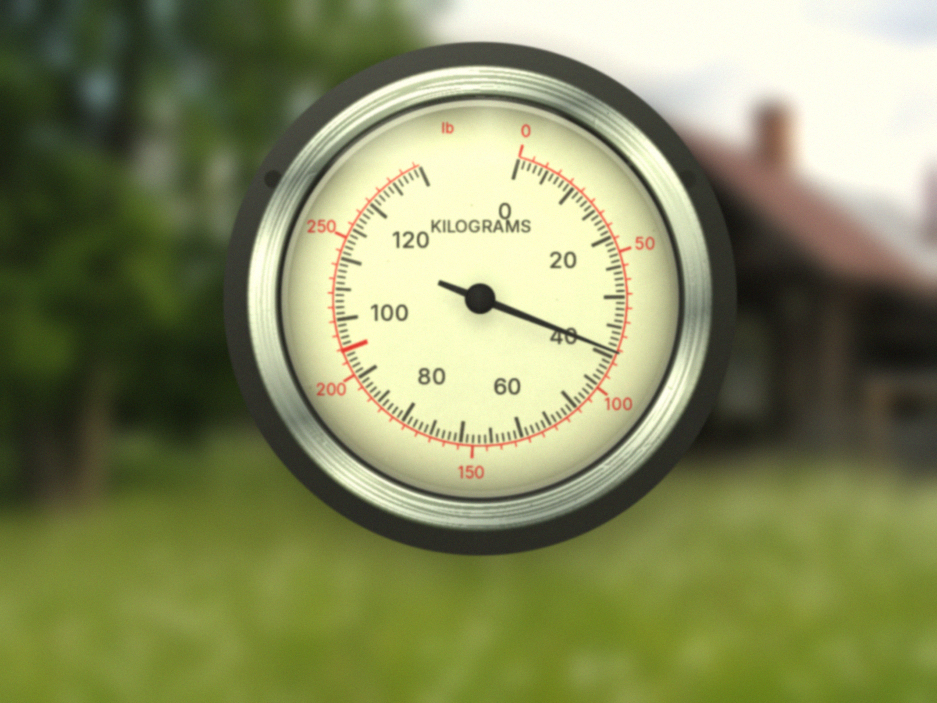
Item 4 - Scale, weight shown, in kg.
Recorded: 39 kg
